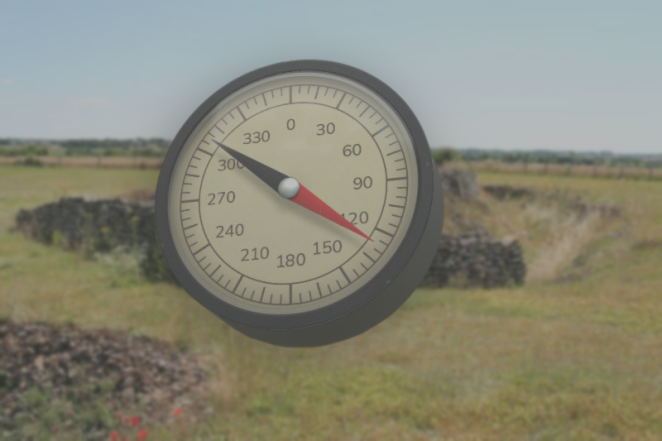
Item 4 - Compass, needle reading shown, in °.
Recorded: 127.5 °
